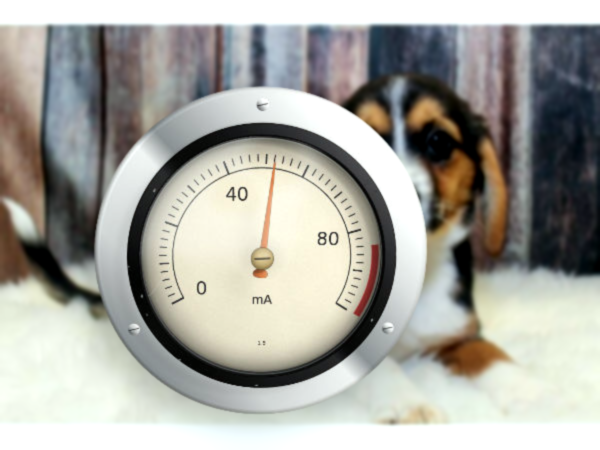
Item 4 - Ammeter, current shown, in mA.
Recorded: 52 mA
